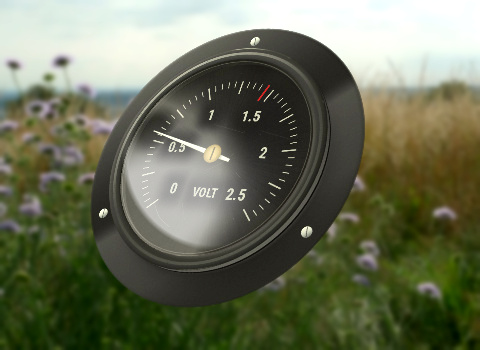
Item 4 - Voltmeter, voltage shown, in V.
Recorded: 0.55 V
